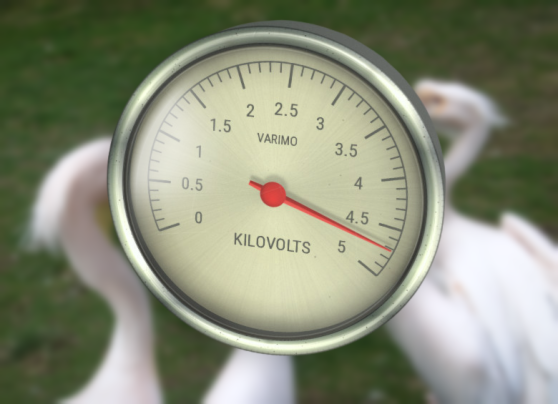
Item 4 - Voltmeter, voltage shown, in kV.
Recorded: 4.7 kV
